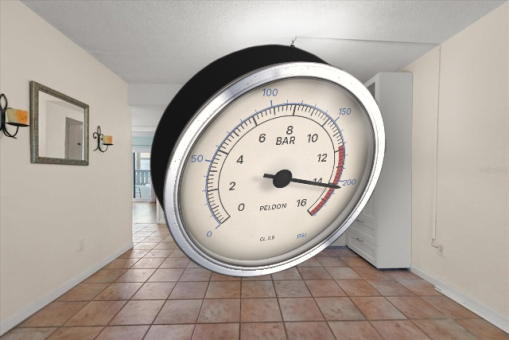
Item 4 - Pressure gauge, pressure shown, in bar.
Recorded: 14 bar
